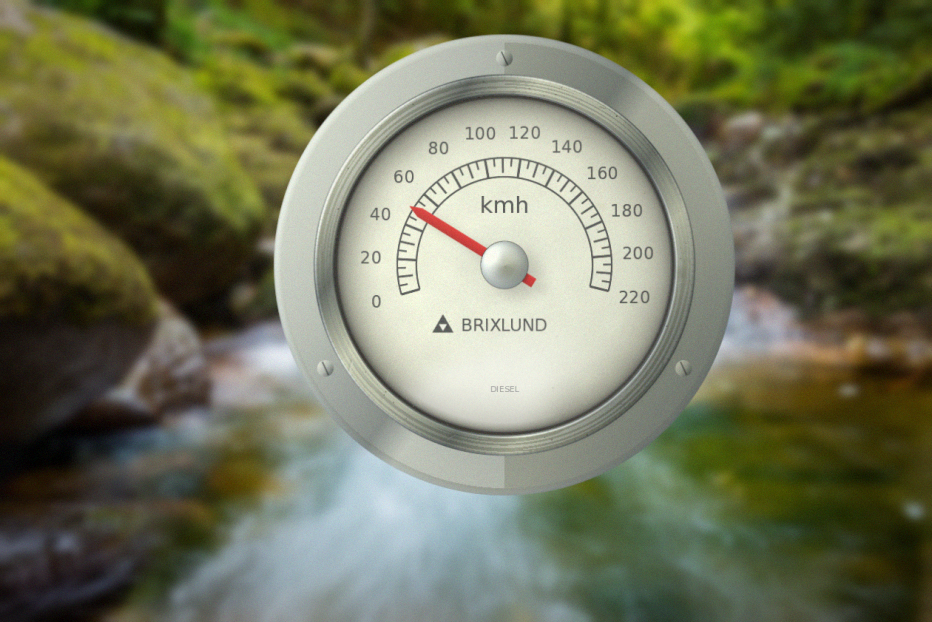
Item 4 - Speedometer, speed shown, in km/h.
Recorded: 50 km/h
